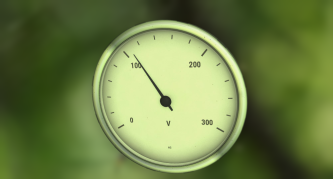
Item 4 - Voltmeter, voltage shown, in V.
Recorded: 110 V
